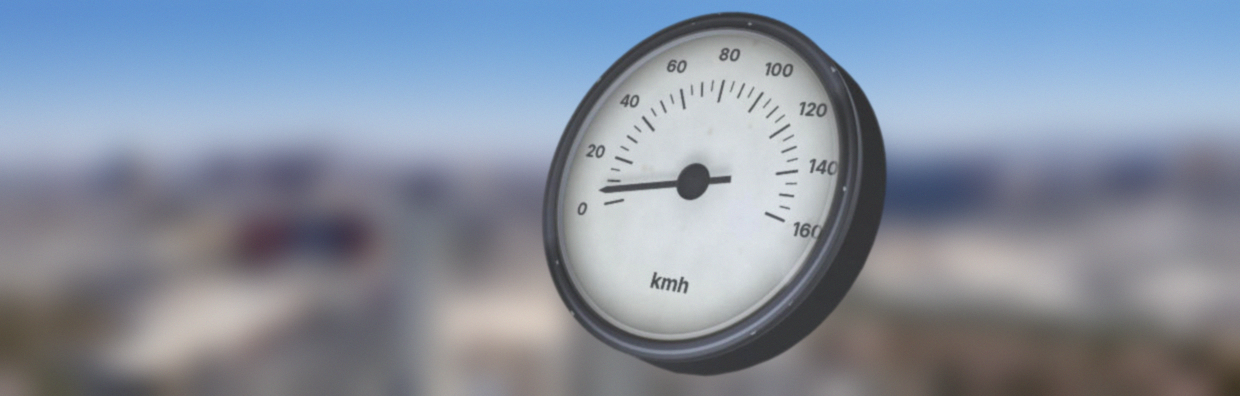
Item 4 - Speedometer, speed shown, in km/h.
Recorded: 5 km/h
